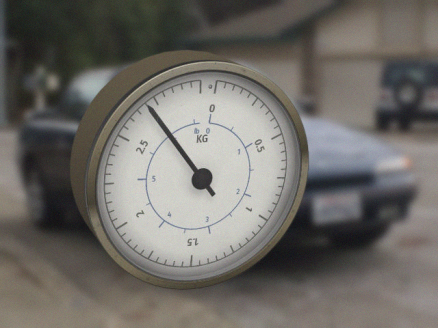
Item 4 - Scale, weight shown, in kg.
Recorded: 2.7 kg
